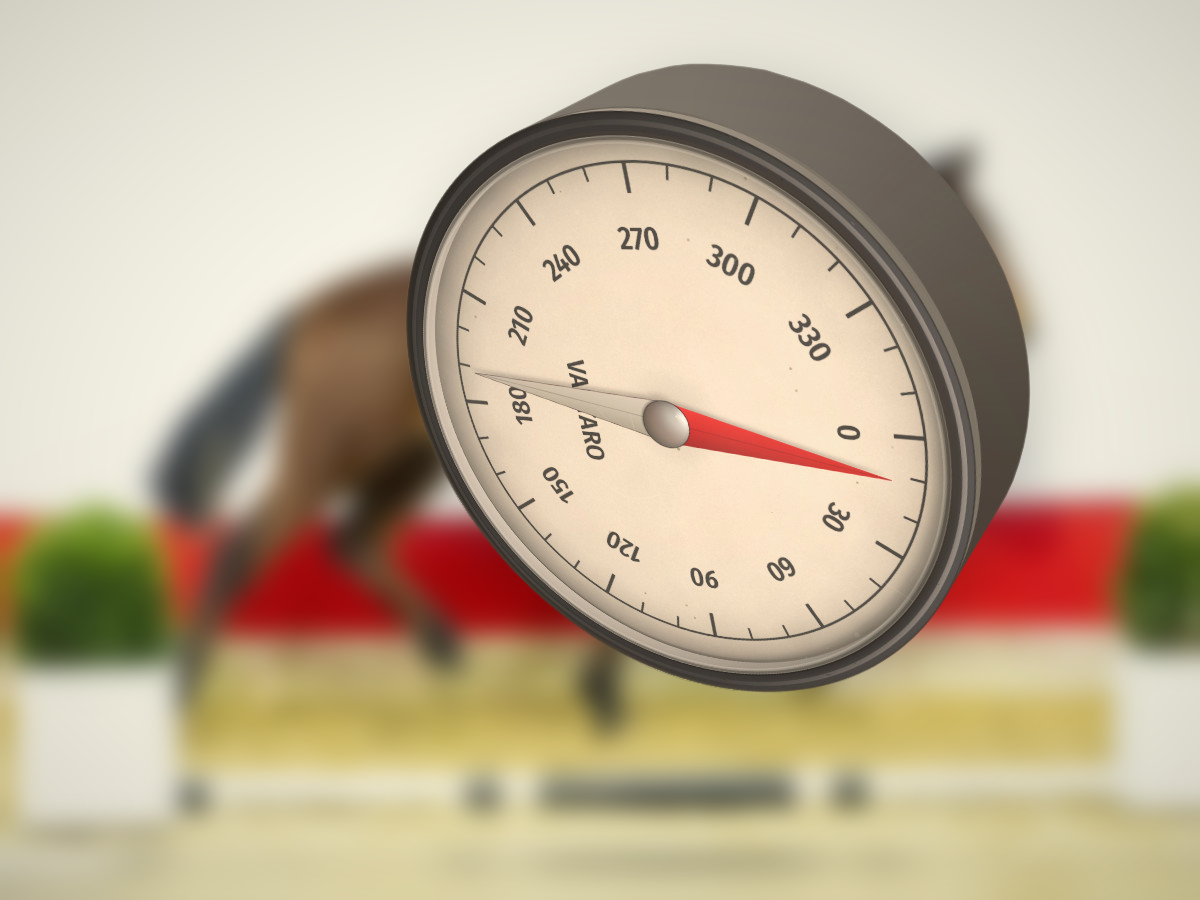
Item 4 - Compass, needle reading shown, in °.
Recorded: 10 °
